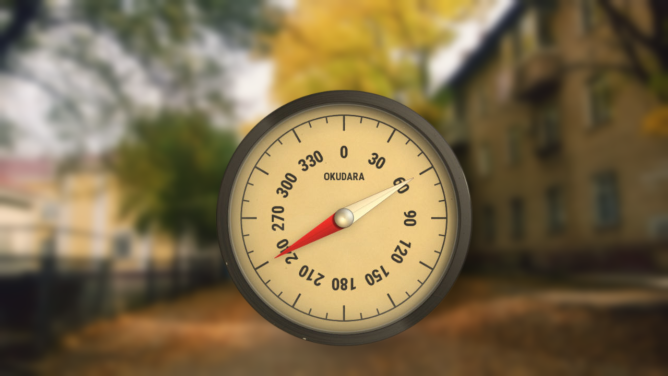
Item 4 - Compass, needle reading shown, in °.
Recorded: 240 °
